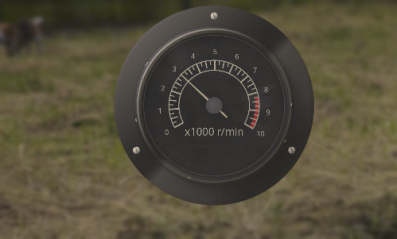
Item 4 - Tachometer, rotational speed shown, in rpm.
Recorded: 3000 rpm
